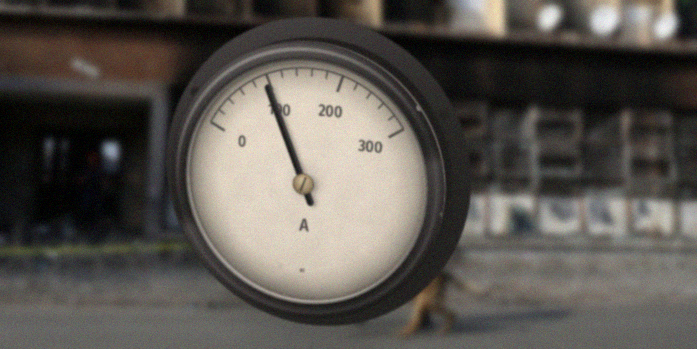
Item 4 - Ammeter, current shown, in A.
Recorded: 100 A
